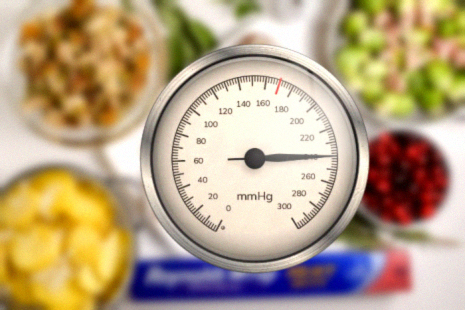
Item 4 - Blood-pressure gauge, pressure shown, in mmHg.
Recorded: 240 mmHg
